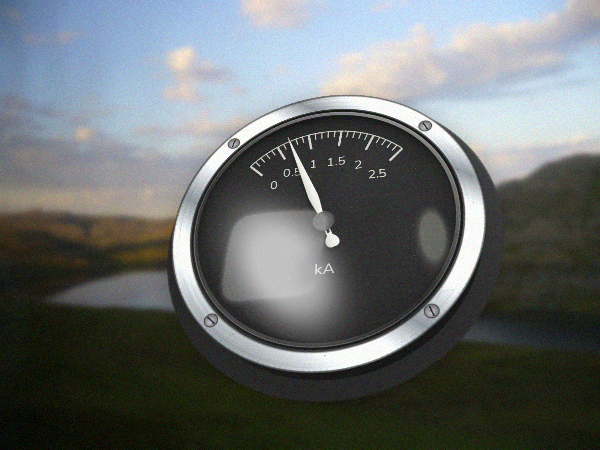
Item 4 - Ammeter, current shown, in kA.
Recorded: 0.7 kA
